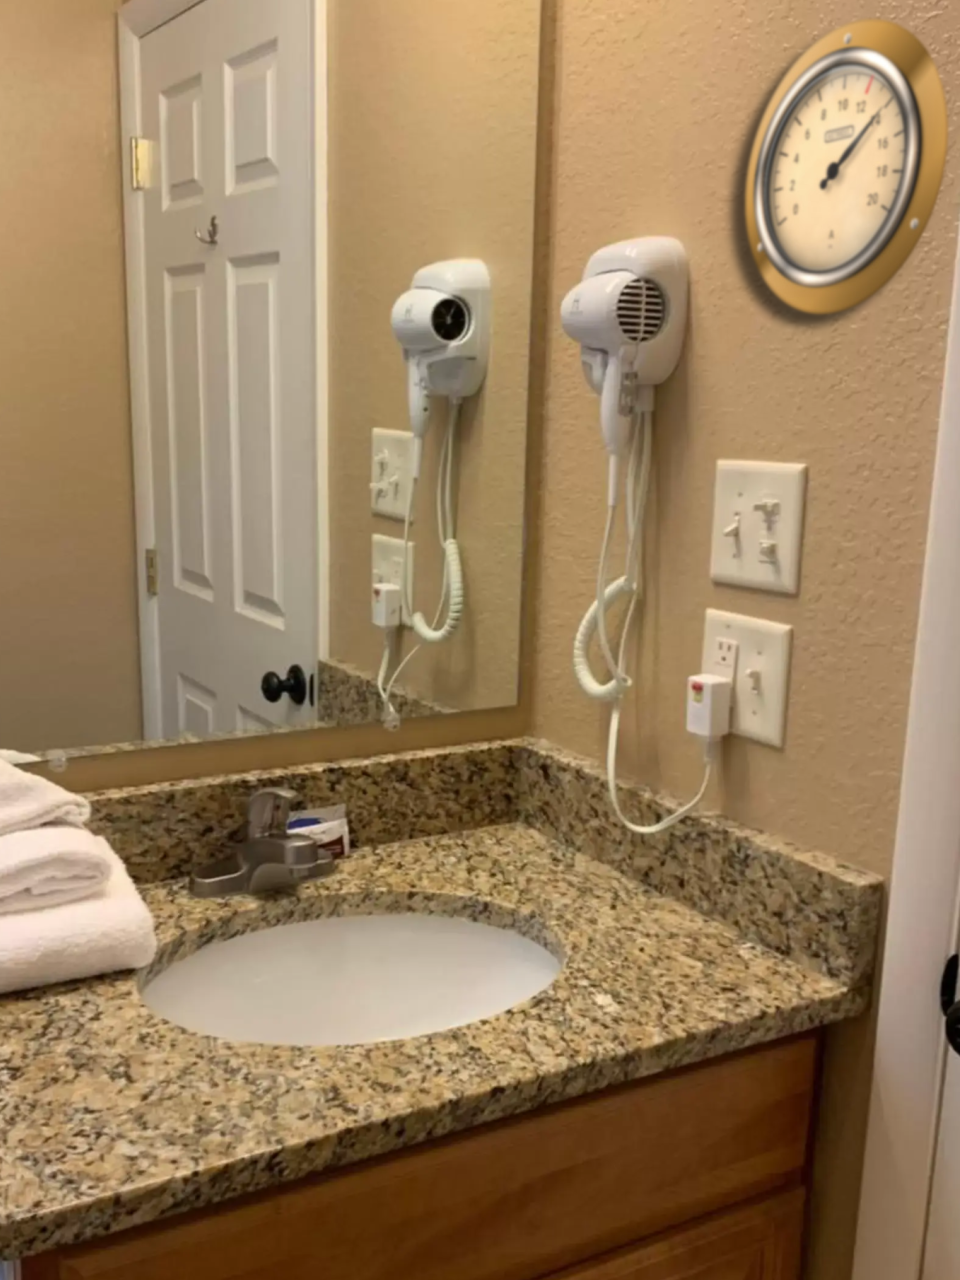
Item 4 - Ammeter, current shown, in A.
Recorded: 14 A
